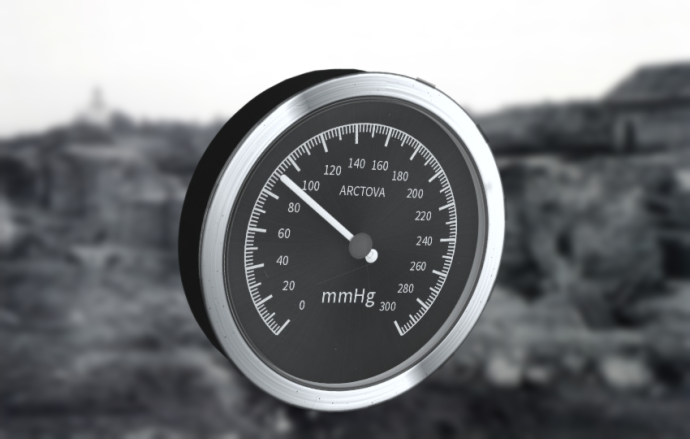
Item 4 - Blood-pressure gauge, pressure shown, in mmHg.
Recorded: 90 mmHg
